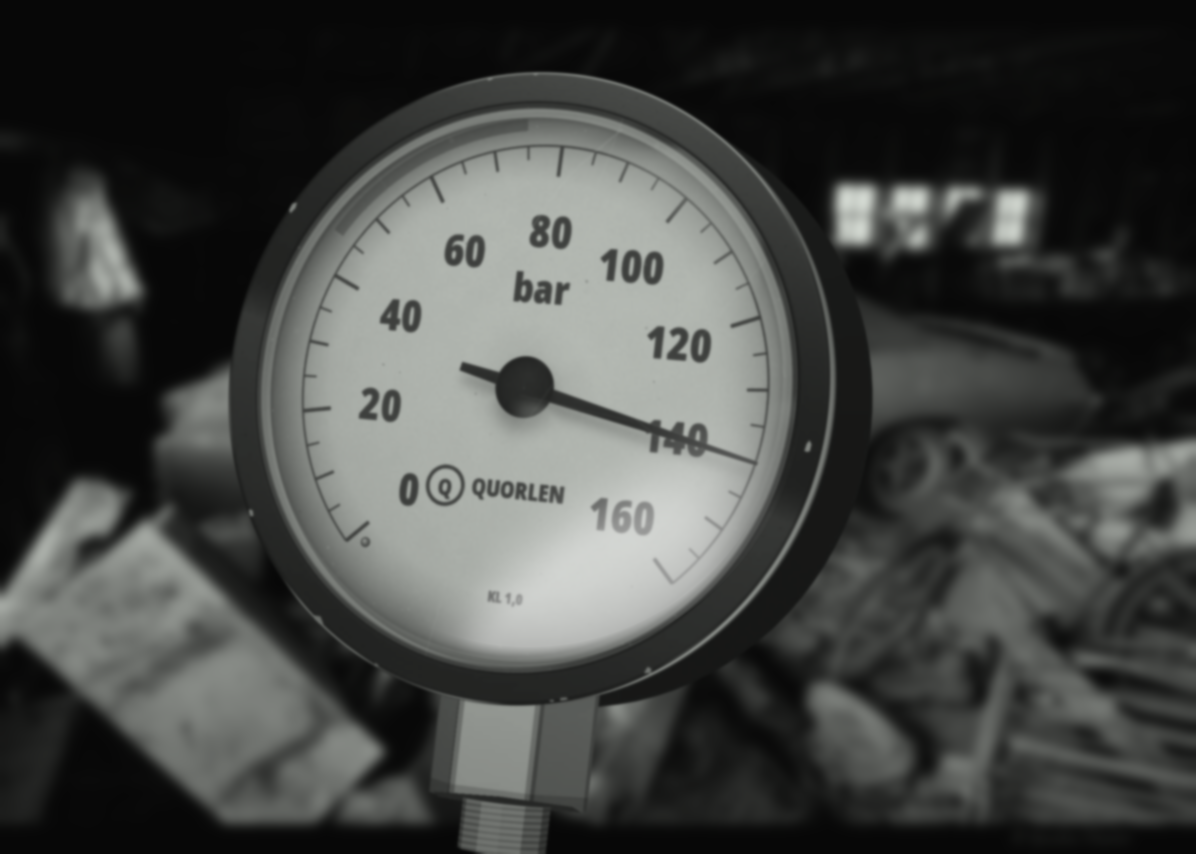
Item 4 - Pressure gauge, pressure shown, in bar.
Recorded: 140 bar
